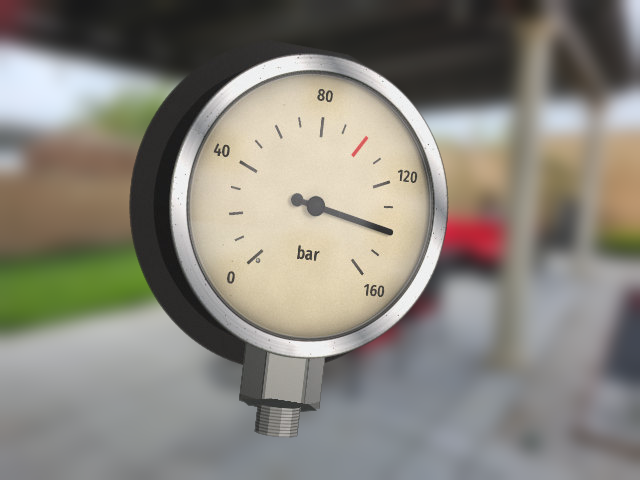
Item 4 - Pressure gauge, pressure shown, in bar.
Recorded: 140 bar
